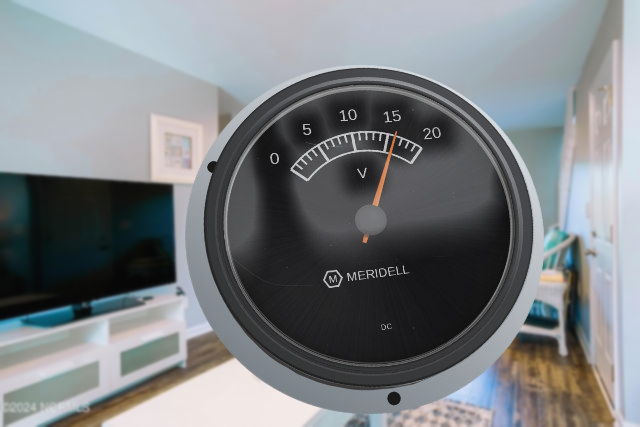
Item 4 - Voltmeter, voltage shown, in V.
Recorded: 16 V
